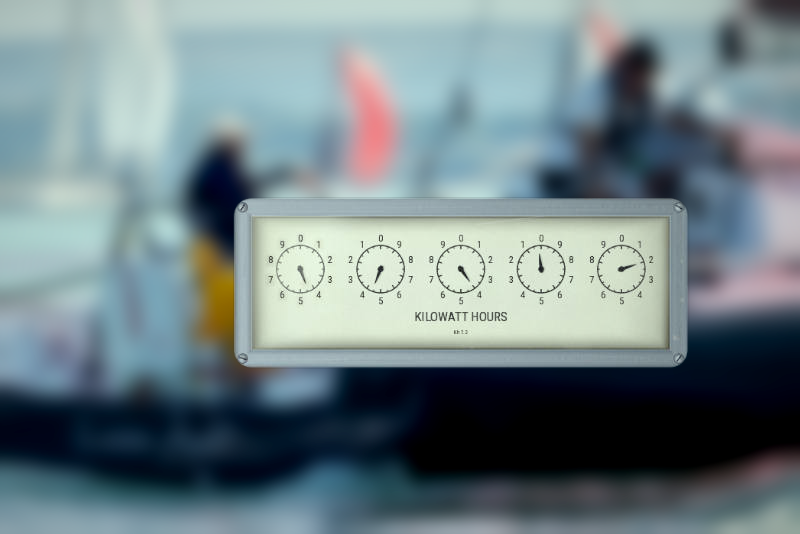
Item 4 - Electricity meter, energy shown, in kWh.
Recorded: 44402 kWh
